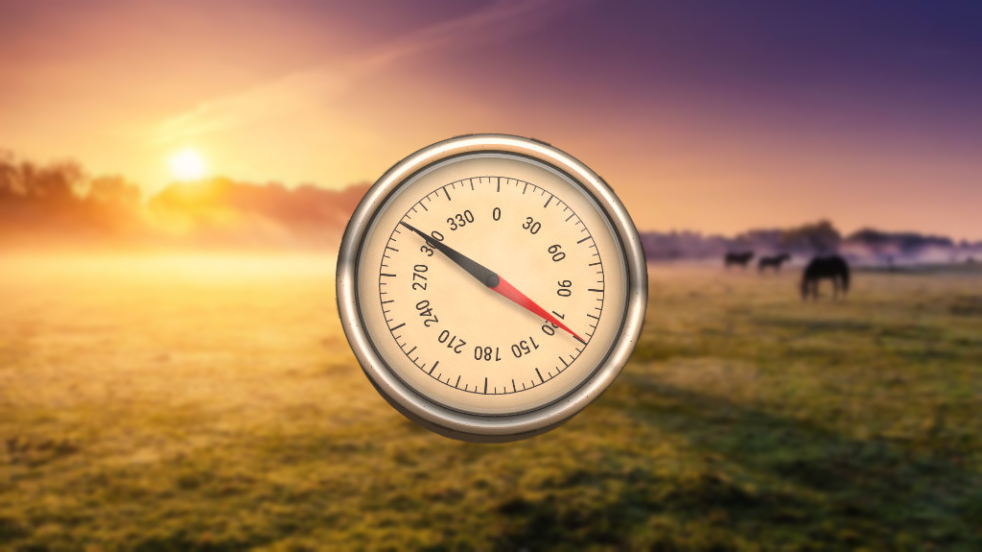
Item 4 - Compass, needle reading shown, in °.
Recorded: 120 °
